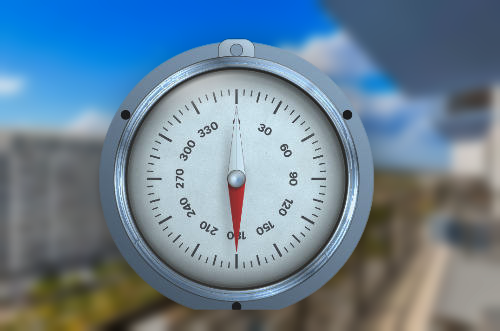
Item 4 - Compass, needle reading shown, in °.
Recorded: 180 °
